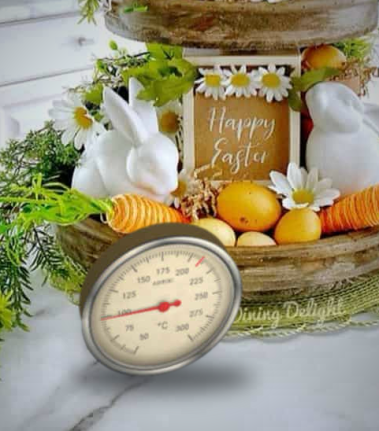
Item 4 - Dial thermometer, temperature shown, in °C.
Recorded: 100 °C
